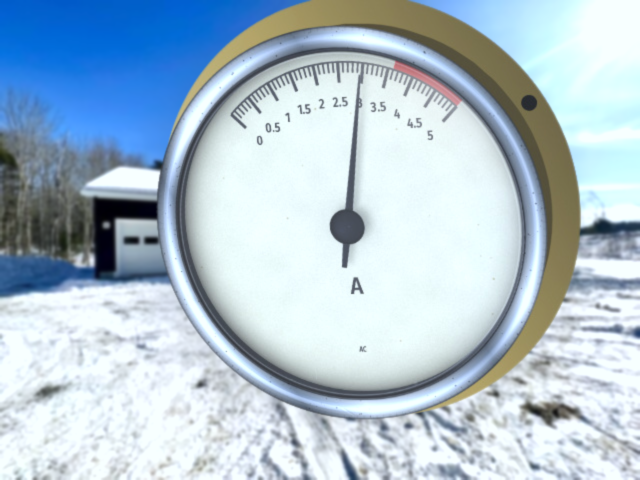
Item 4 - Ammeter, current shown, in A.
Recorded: 3 A
